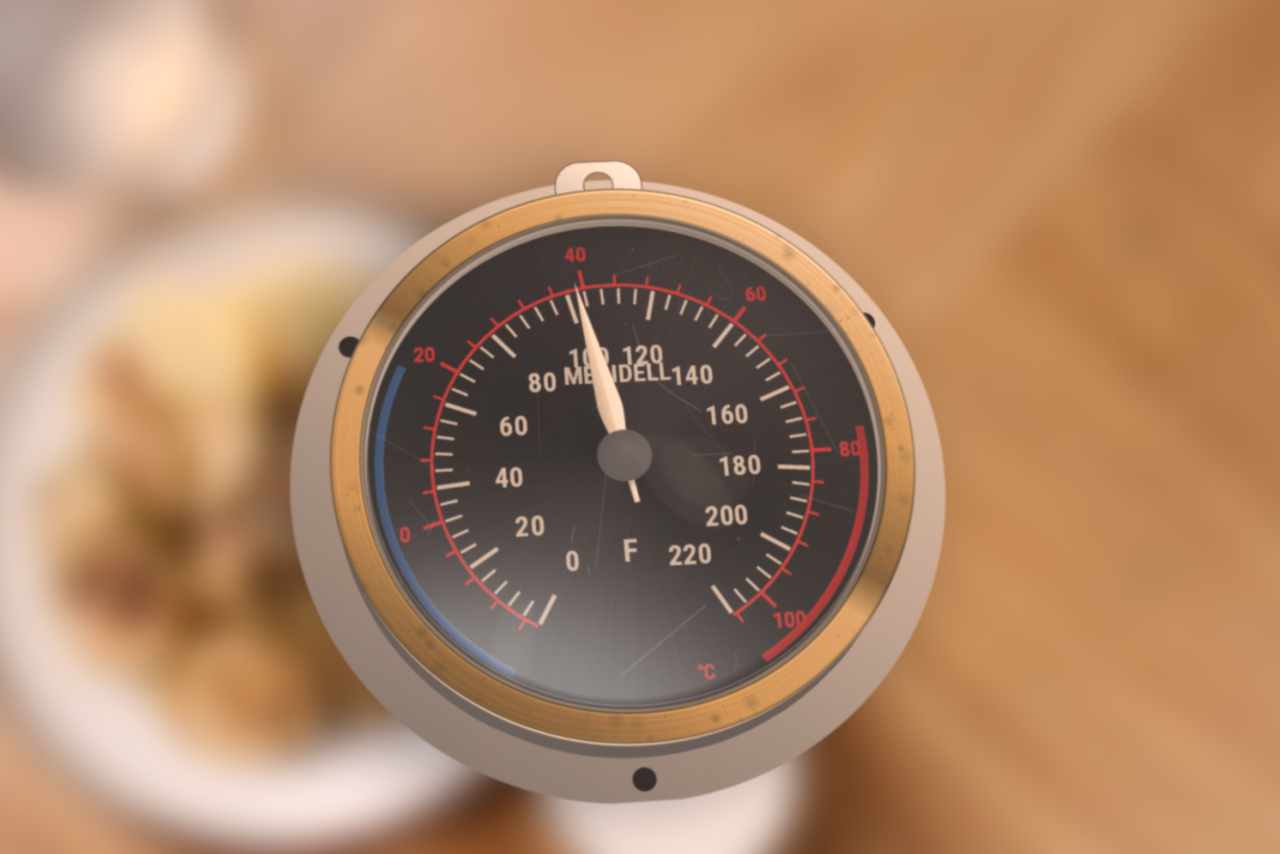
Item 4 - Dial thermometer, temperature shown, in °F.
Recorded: 102 °F
